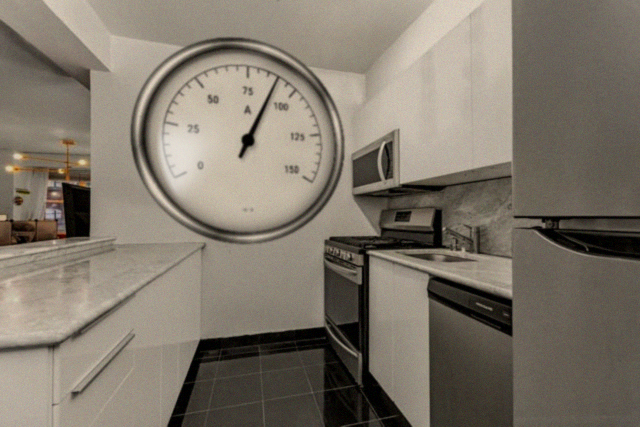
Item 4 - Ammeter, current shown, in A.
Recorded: 90 A
